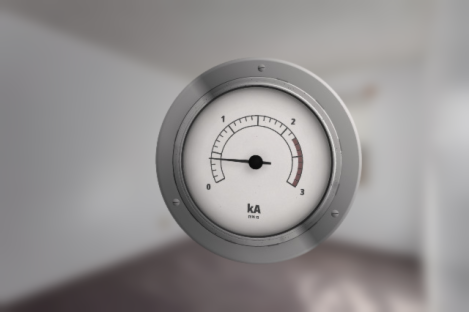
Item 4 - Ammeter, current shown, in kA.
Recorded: 0.4 kA
